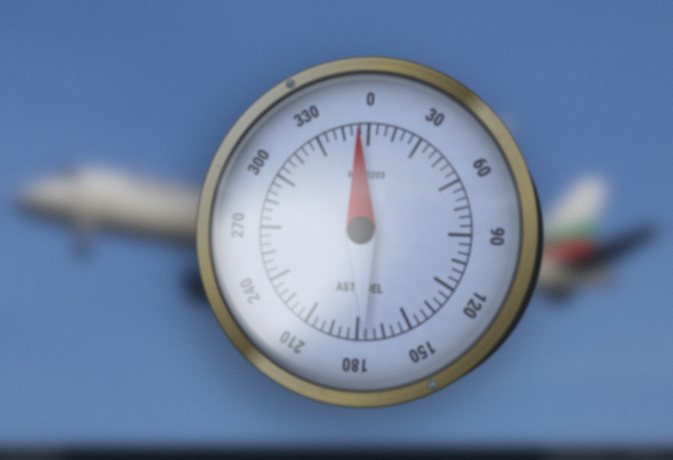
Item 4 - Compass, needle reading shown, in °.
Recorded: 355 °
